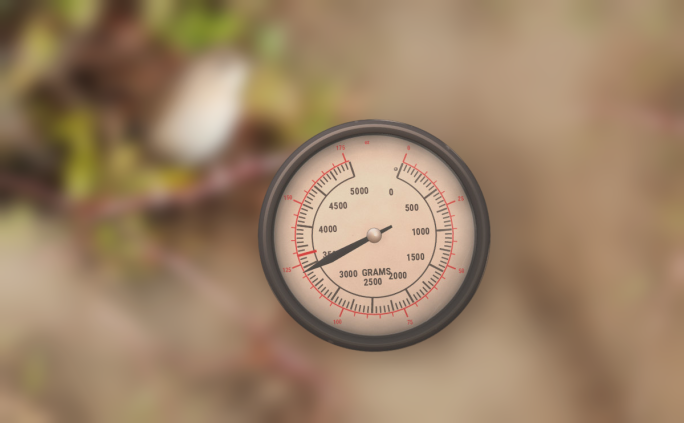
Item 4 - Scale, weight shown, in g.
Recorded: 3450 g
